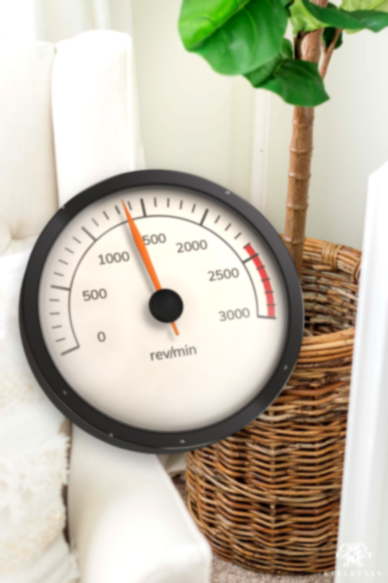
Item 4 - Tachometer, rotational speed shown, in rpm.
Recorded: 1350 rpm
